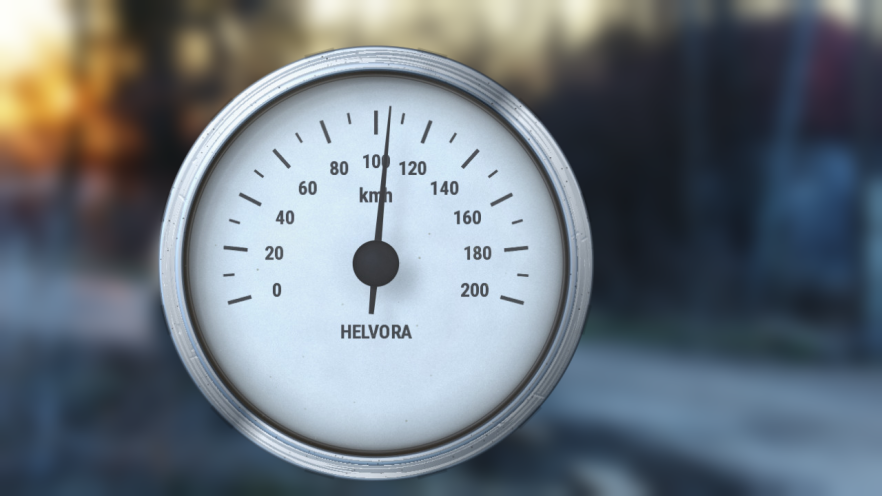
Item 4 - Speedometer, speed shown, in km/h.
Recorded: 105 km/h
